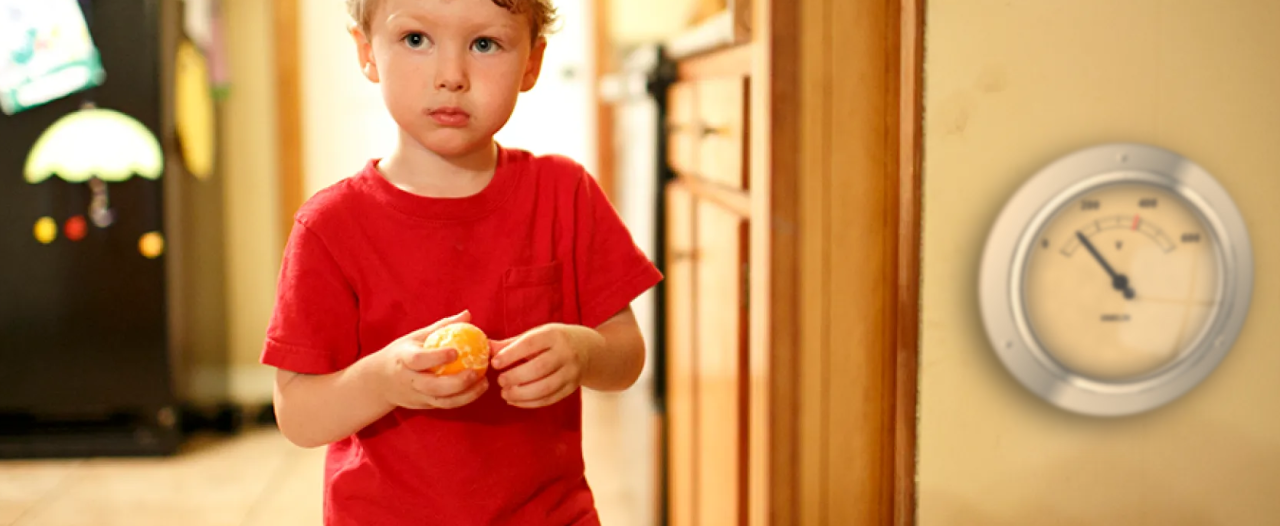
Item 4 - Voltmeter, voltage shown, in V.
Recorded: 100 V
